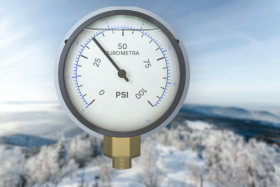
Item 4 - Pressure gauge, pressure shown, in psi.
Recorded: 35 psi
